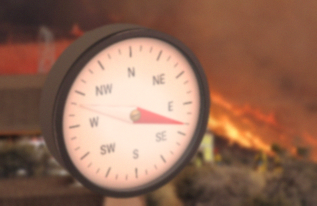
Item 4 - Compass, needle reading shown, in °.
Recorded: 110 °
